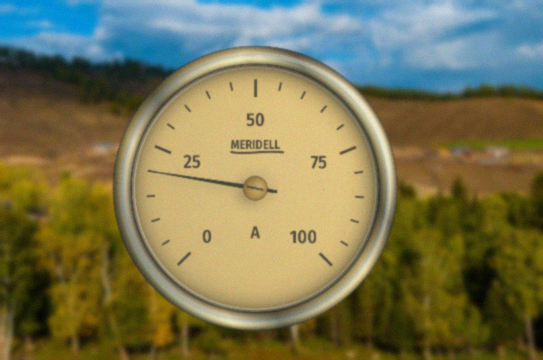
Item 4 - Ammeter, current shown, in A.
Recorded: 20 A
